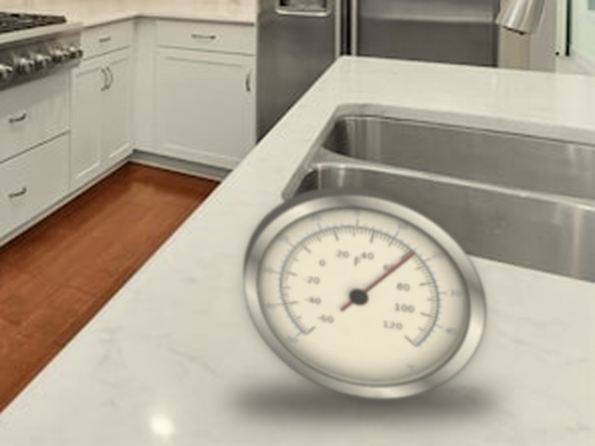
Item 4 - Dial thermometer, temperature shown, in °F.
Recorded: 60 °F
